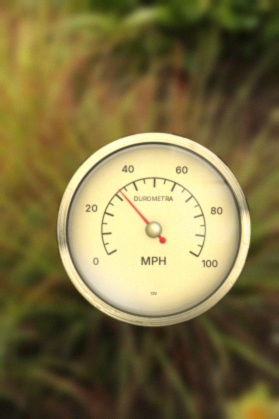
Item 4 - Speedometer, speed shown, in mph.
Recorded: 32.5 mph
